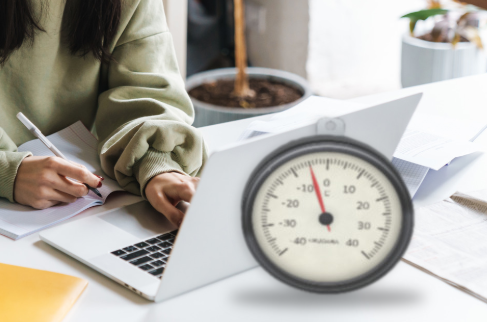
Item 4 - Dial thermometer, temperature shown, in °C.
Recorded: -5 °C
